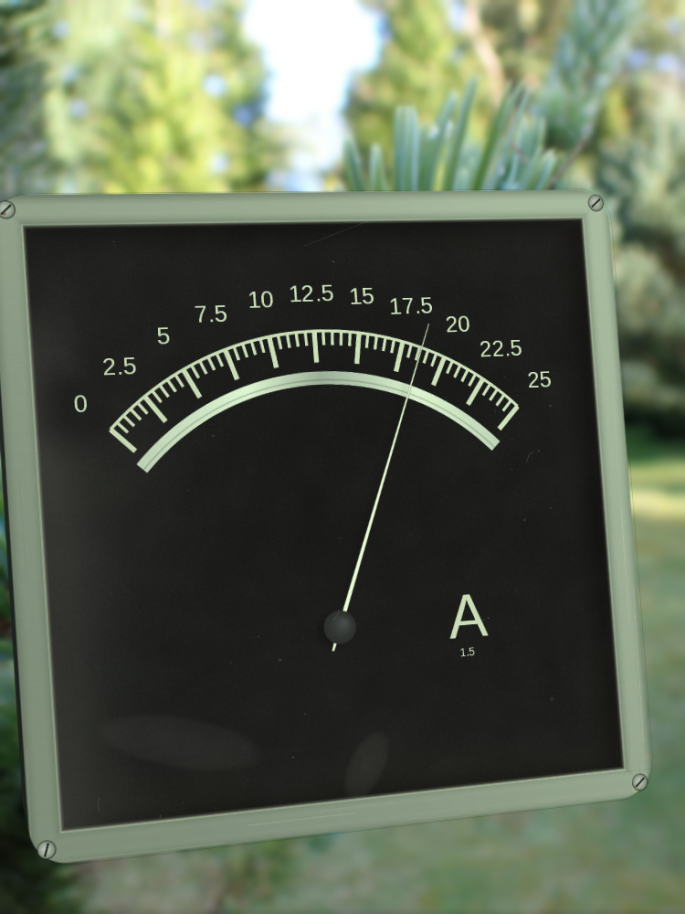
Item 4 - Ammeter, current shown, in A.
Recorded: 18.5 A
